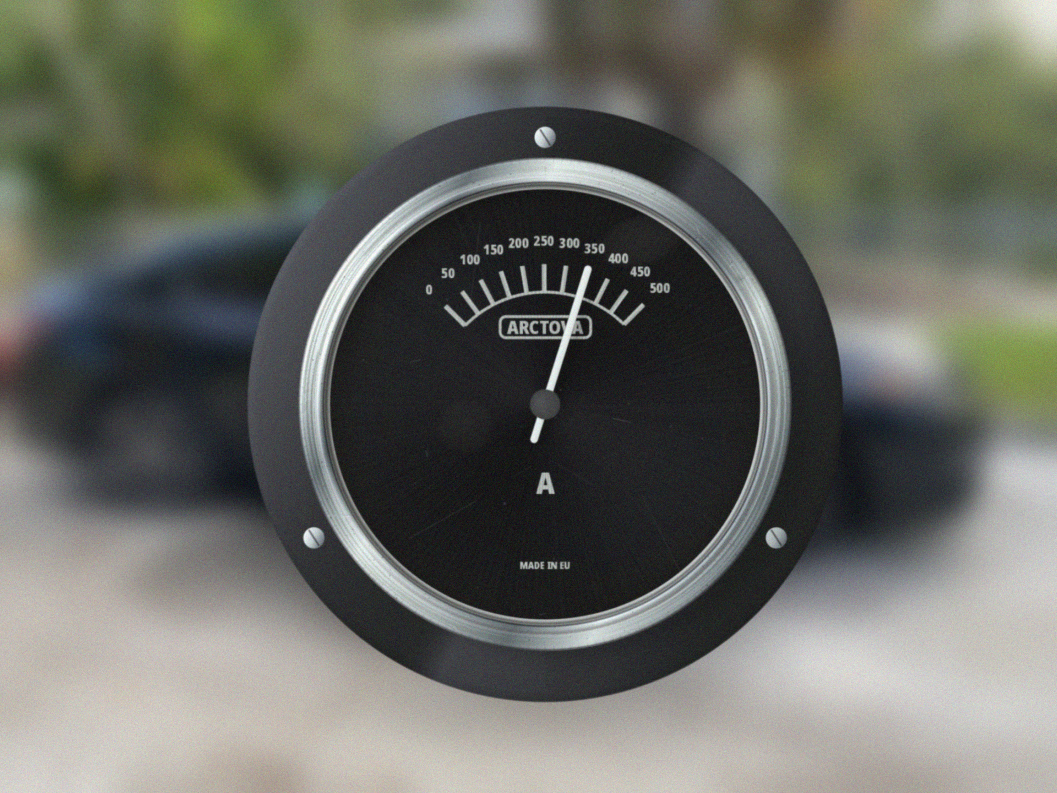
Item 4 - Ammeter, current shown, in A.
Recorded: 350 A
